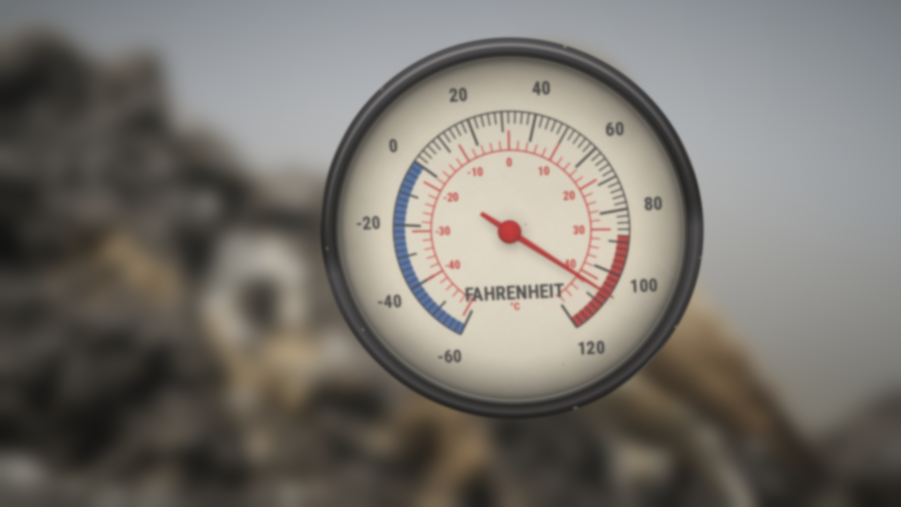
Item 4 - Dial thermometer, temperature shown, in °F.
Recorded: 106 °F
